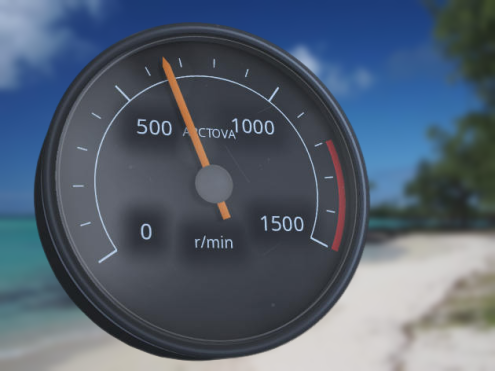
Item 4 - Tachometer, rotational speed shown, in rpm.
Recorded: 650 rpm
